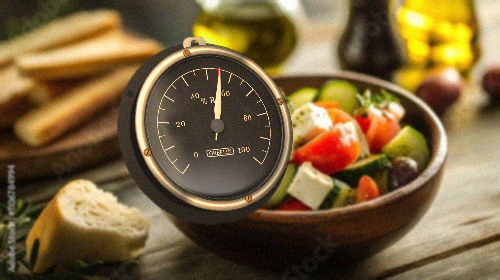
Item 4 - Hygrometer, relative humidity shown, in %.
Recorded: 55 %
